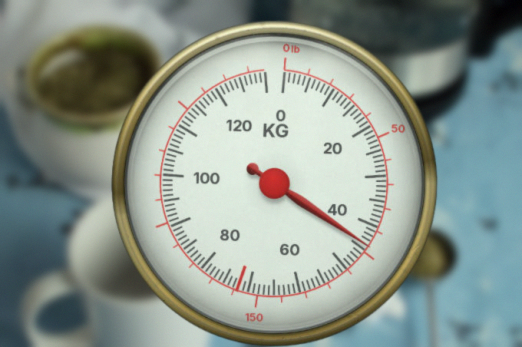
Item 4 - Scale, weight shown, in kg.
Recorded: 44 kg
